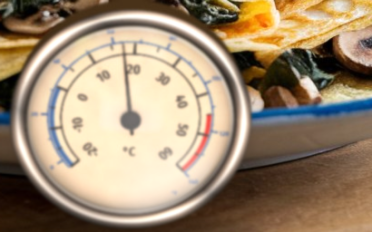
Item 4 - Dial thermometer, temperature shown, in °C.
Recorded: 17.5 °C
